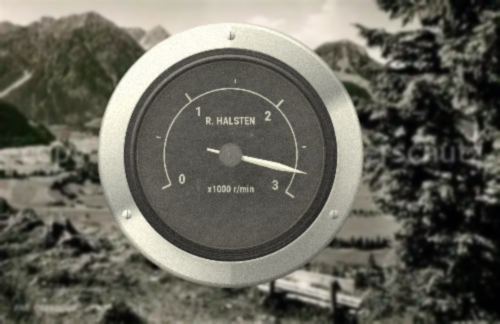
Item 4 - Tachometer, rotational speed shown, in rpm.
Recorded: 2750 rpm
